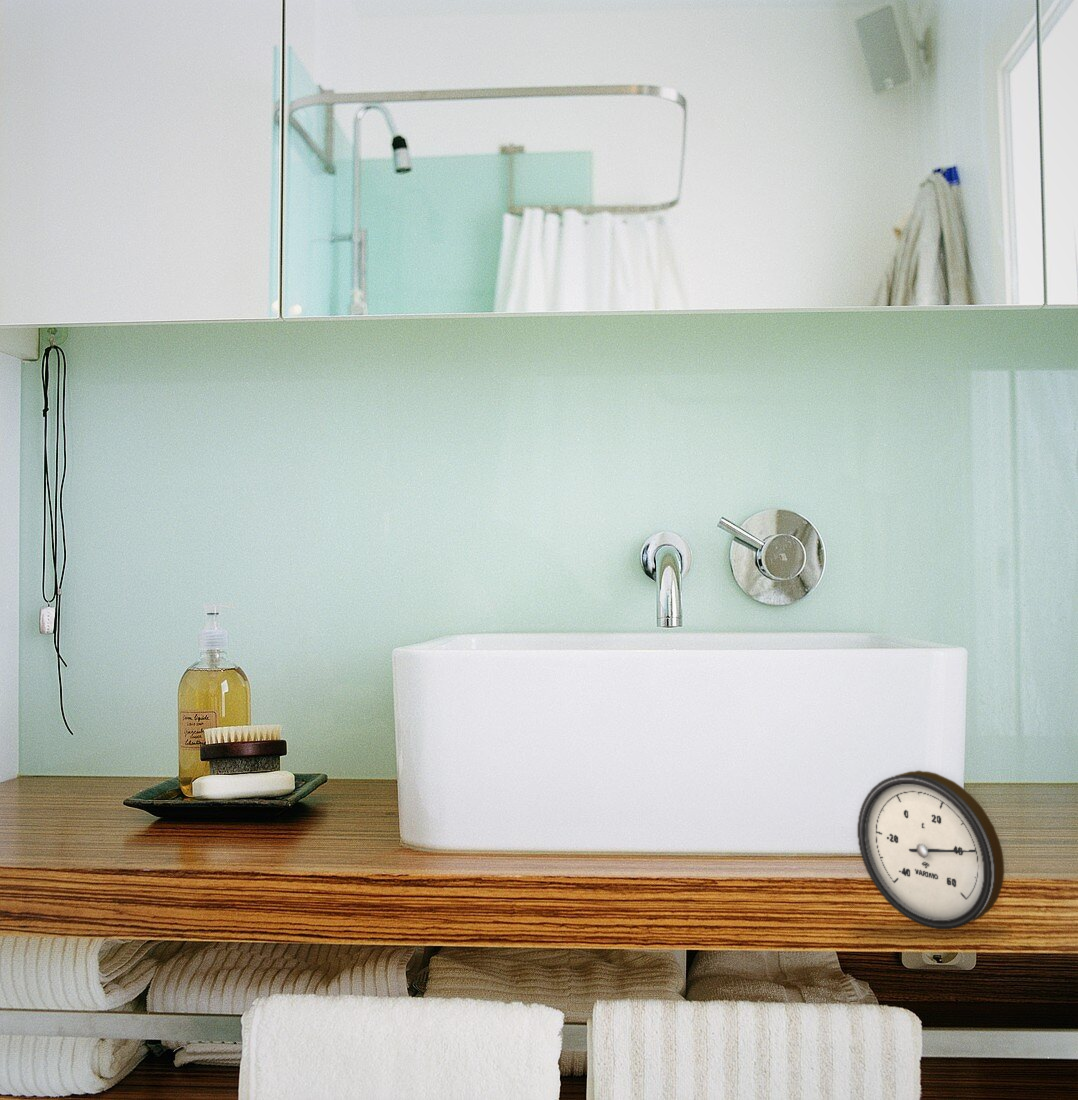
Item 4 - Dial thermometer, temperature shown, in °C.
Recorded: 40 °C
